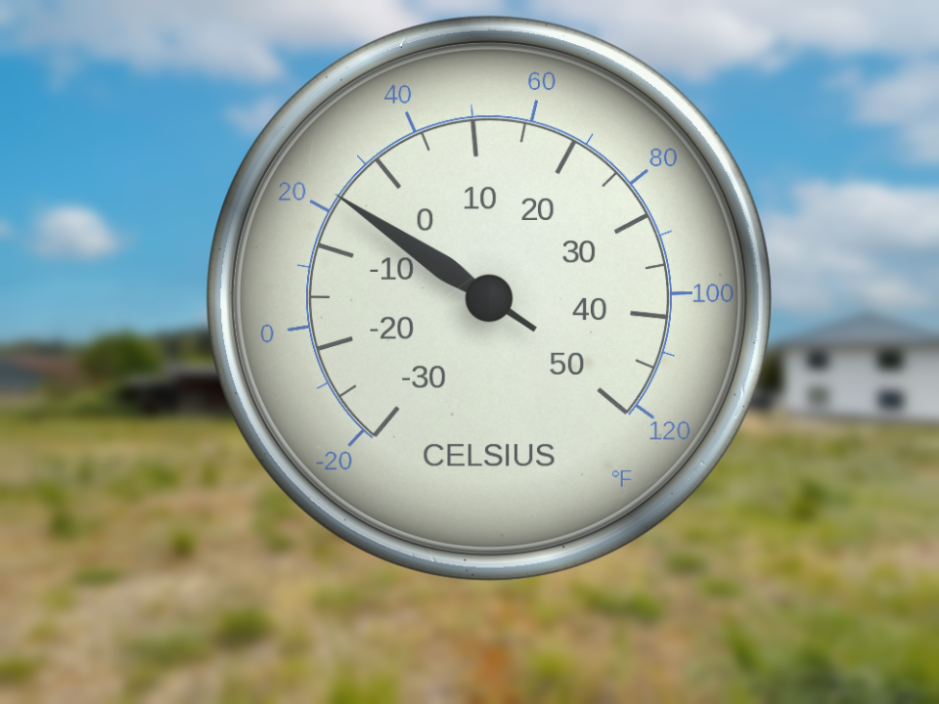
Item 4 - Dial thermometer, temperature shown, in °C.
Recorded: -5 °C
